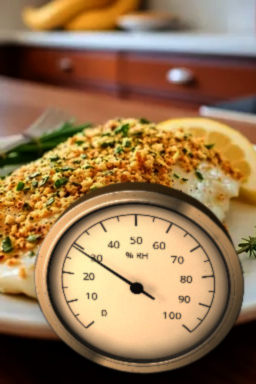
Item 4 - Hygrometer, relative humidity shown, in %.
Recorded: 30 %
